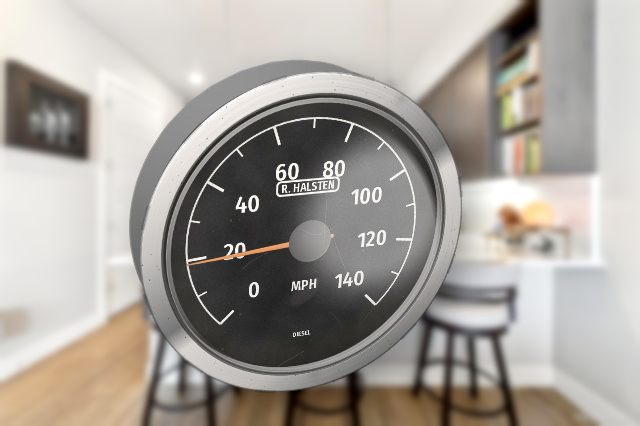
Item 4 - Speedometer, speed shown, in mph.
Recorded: 20 mph
